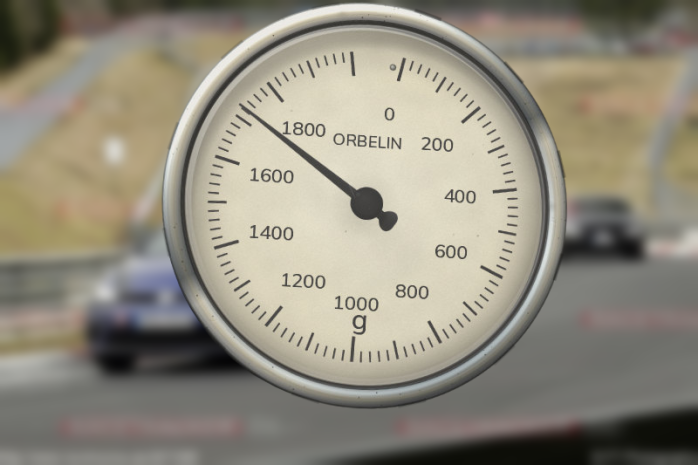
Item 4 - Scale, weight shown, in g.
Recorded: 1720 g
